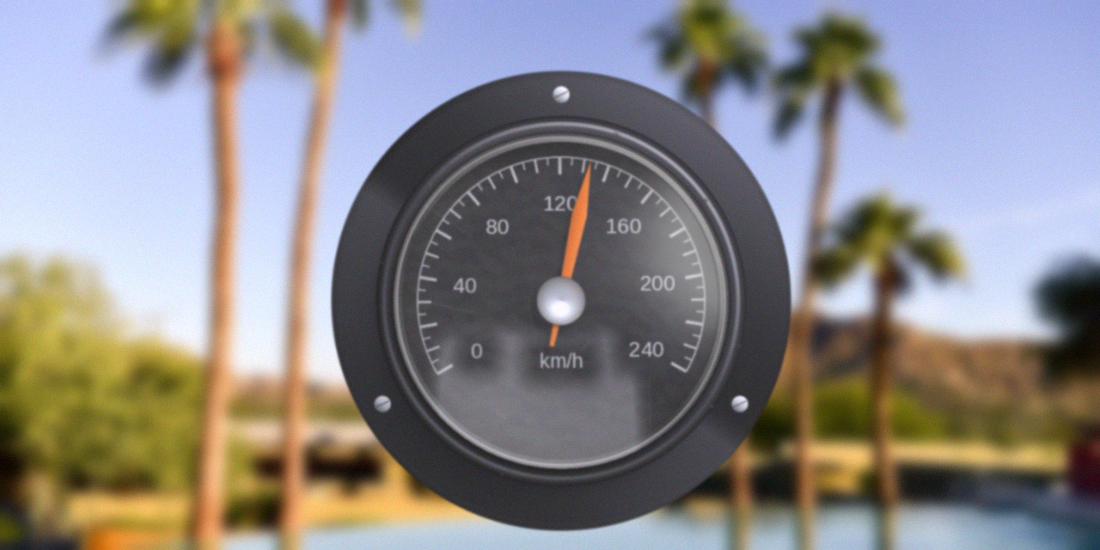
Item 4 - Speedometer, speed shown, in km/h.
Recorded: 132.5 km/h
